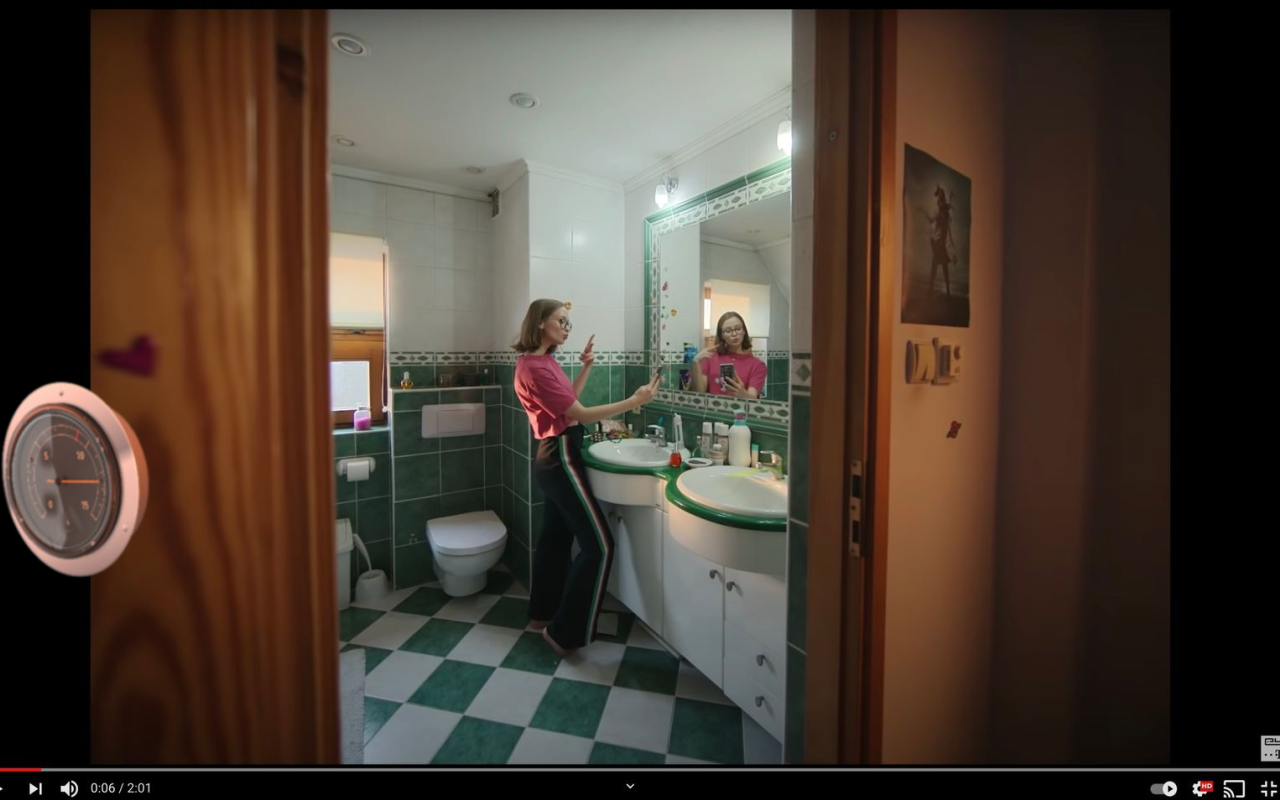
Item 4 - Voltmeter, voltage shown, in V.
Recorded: 12.5 V
